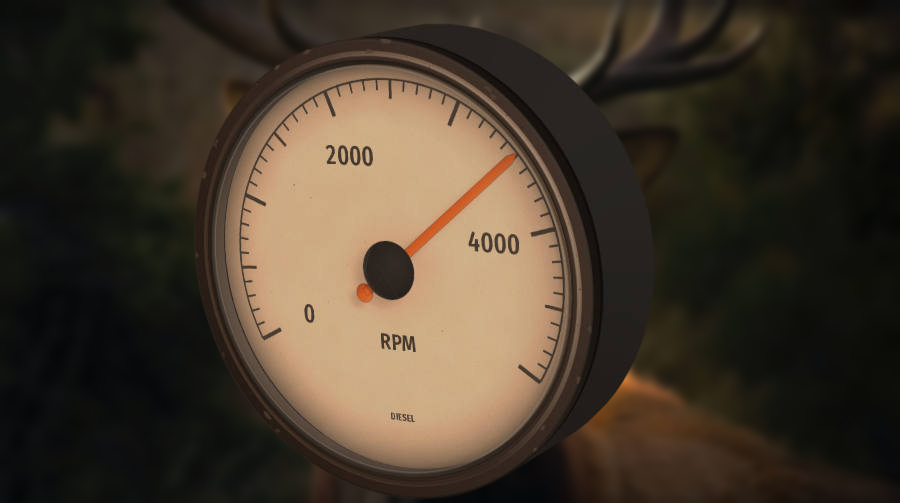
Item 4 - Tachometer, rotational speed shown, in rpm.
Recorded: 3500 rpm
